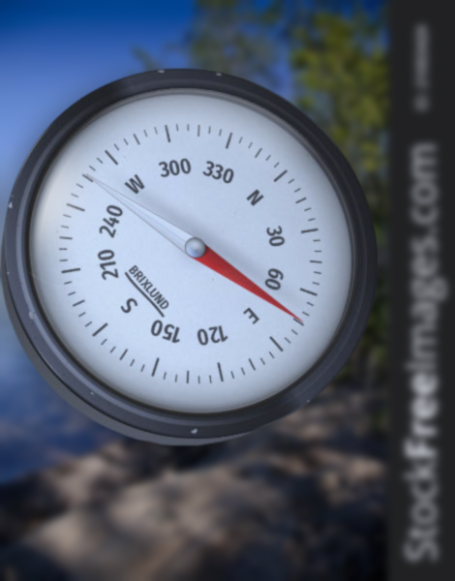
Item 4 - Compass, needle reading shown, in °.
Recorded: 75 °
